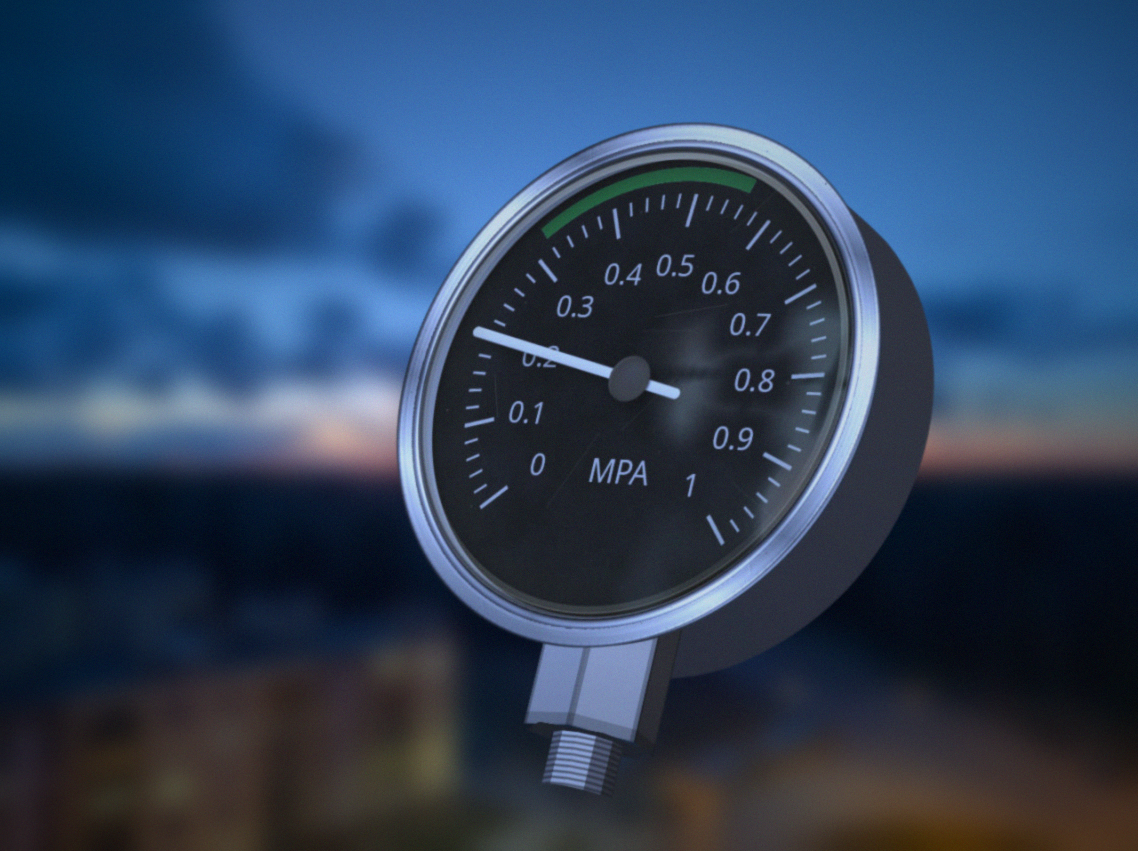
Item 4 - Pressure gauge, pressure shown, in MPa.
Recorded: 0.2 MPa
